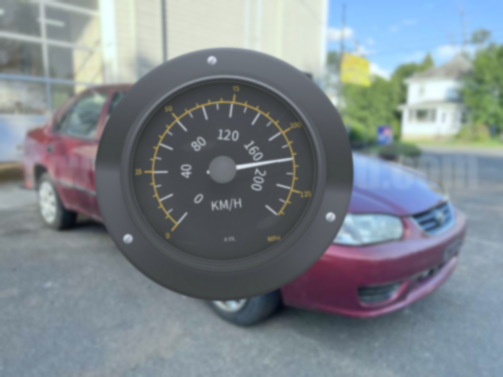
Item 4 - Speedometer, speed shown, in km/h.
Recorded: 180 km/h
